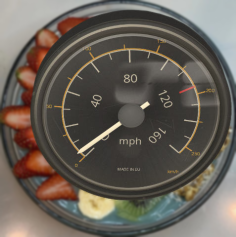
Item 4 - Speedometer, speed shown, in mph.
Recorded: 5 mph
